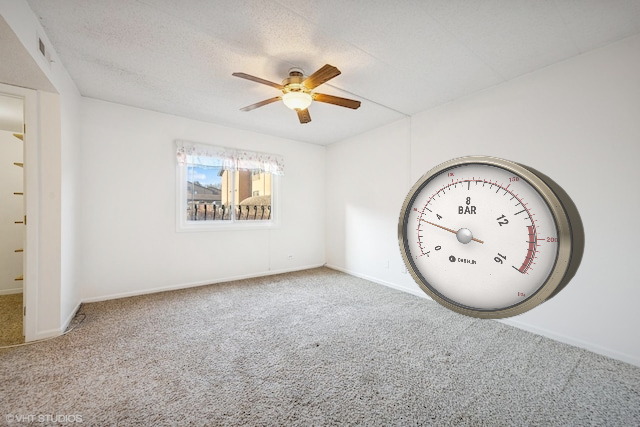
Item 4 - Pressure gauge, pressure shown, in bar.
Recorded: 3 bar
